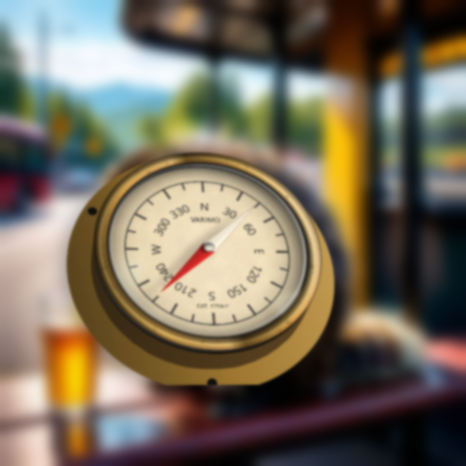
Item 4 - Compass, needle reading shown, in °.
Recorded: 225 °
